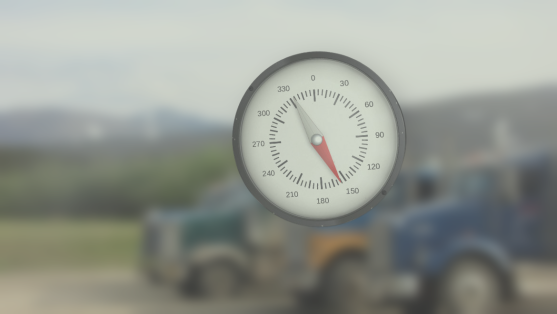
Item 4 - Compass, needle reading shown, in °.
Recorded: 155 °
